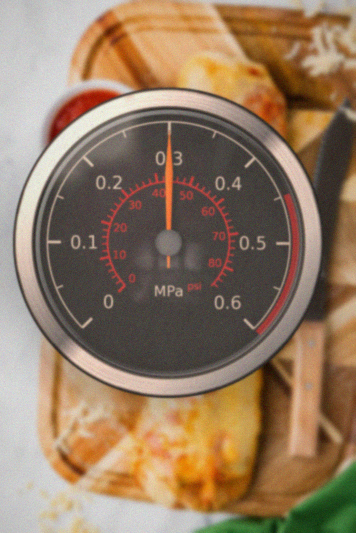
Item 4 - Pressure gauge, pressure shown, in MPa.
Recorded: 0.3 MPa
